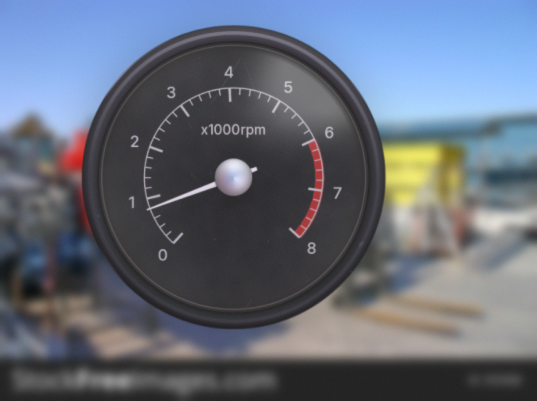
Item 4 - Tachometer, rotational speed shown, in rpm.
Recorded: 800 rpm
